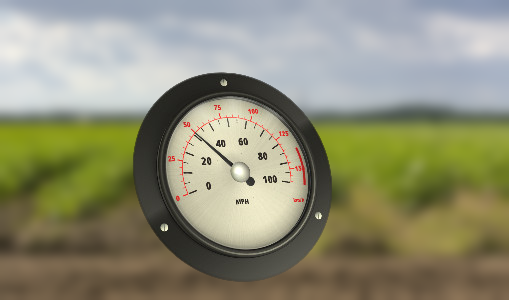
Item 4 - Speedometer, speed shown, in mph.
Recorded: 30 mph
